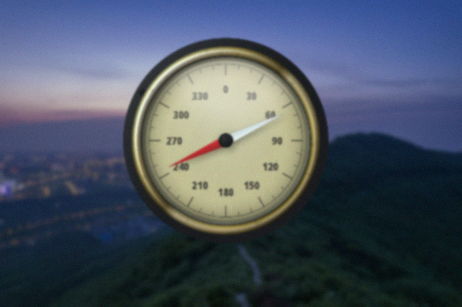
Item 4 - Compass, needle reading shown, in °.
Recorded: 245 °
